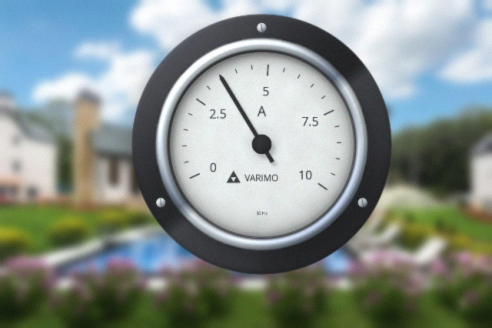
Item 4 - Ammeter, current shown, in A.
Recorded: 3.5 A
